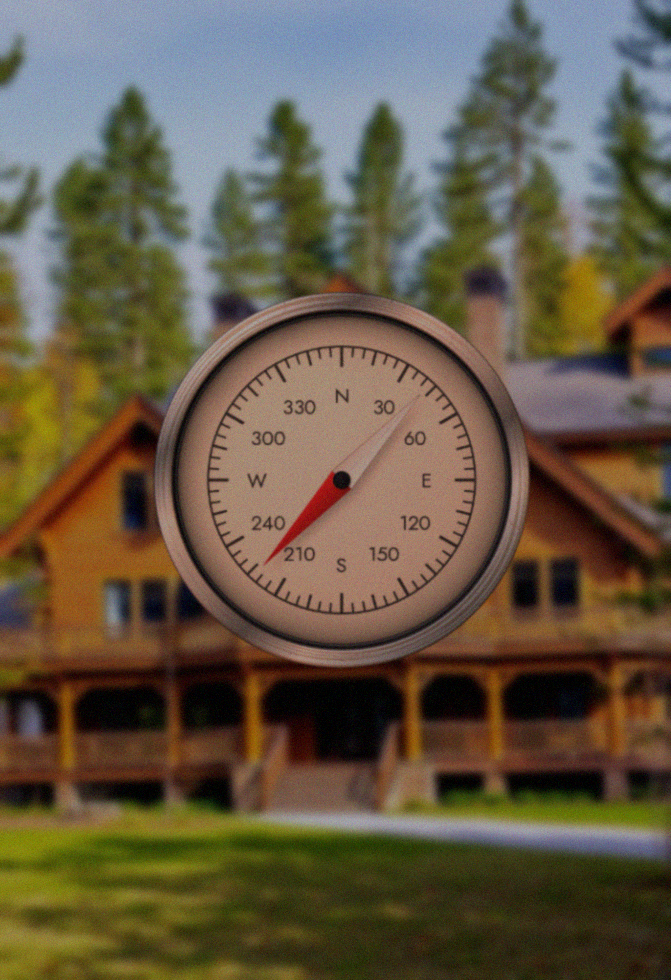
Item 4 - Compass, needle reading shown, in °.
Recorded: 222.5 °
